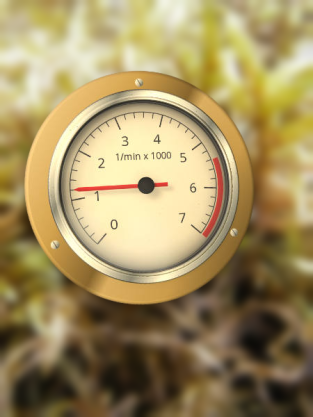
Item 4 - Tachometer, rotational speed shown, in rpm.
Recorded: 1200 rpm
